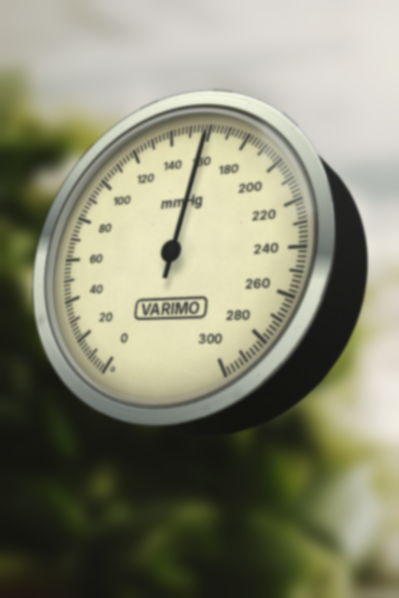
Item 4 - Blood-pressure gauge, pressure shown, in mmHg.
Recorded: 160 mmHg
